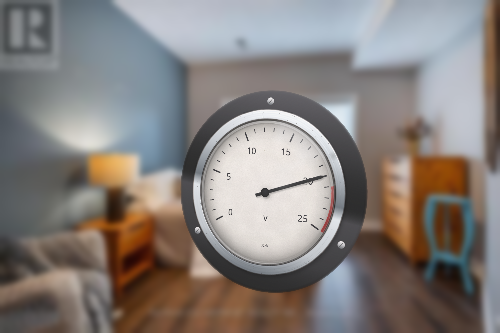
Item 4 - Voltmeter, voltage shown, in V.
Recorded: 20 V
